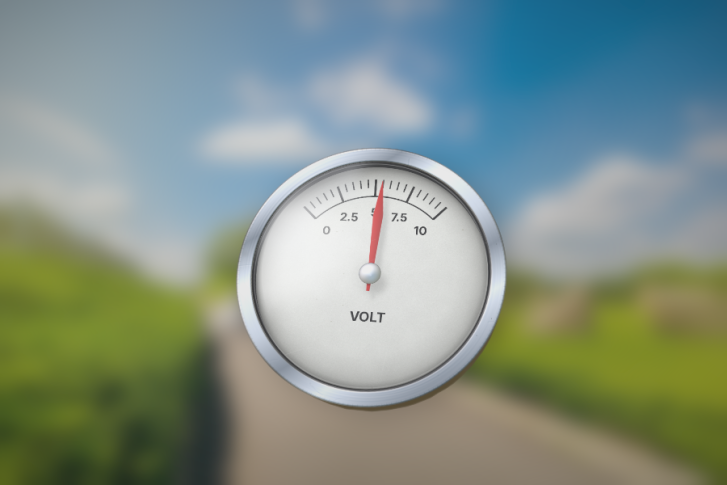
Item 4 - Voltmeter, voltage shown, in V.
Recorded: 5.5 V
